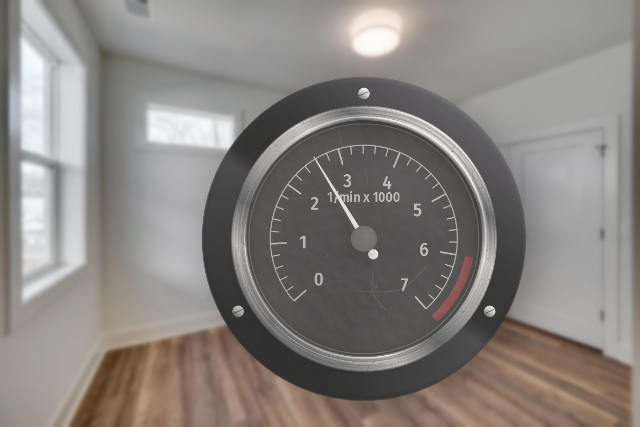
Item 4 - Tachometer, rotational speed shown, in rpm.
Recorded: 2600 rpm
